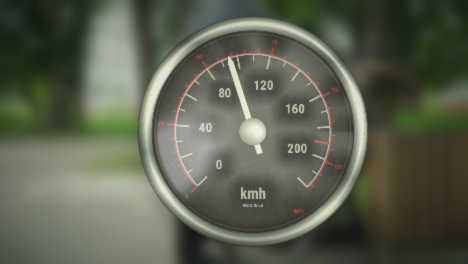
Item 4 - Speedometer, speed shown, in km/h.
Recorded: 95 km/h
